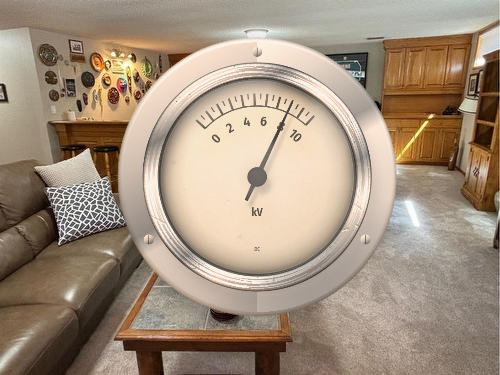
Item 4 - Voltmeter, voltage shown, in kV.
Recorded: 8 kV
